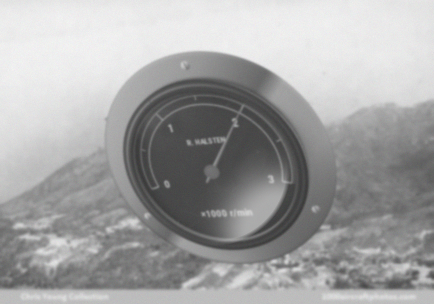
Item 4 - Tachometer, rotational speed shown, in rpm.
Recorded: 2000 rpm
